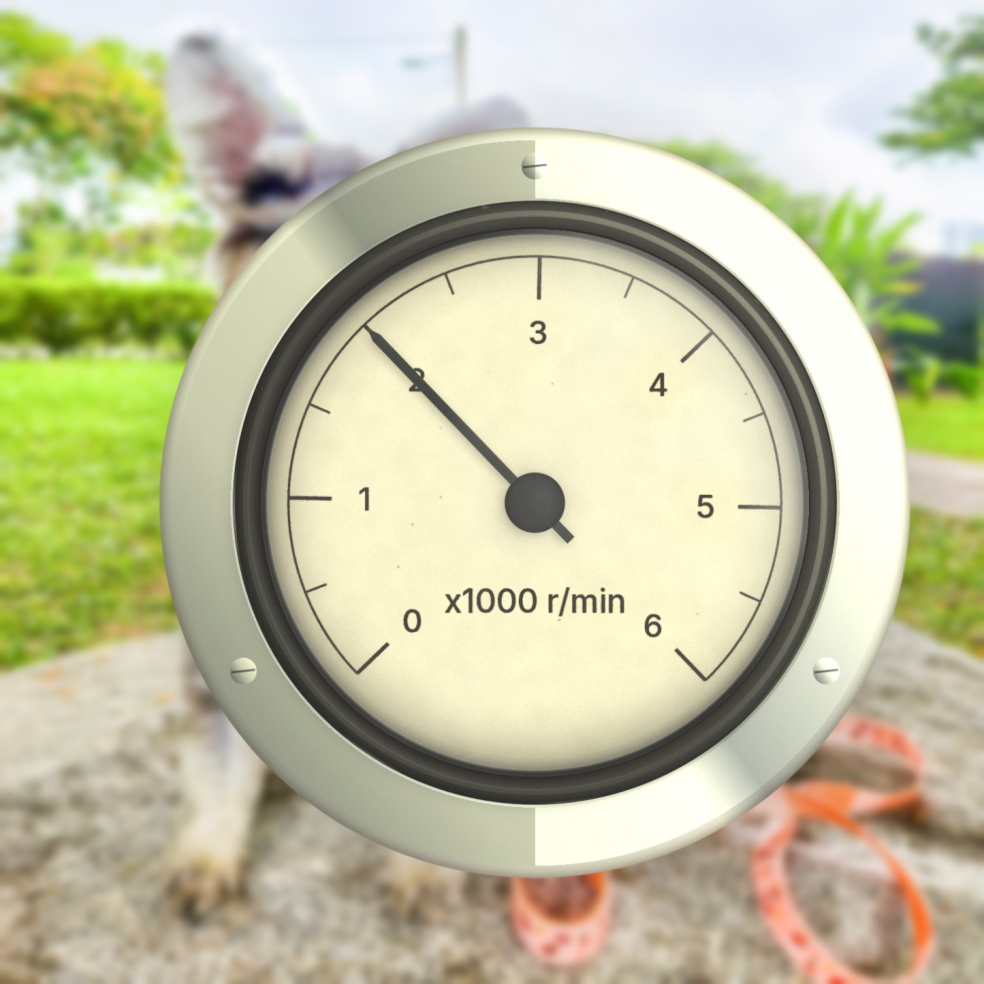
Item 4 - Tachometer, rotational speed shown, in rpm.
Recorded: 2000 rpm
